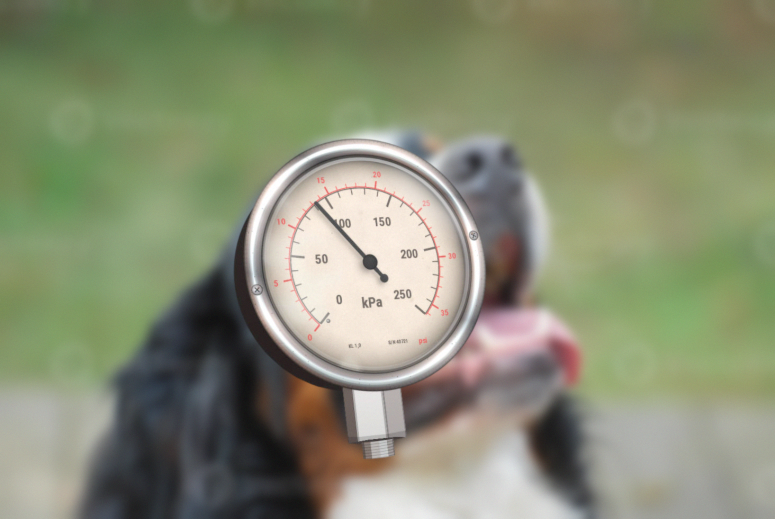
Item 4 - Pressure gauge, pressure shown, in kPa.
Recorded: 90 kPa
